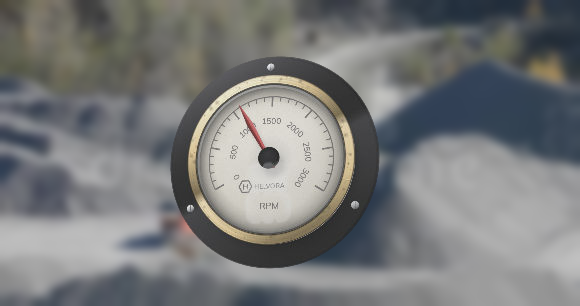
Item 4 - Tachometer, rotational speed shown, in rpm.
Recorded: 1100 rpm
